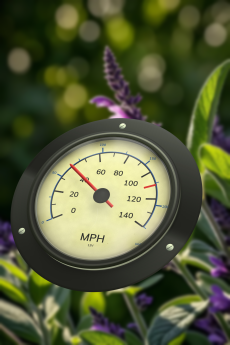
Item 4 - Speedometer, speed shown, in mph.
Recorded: 40 mph
